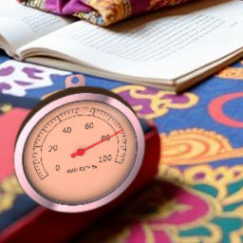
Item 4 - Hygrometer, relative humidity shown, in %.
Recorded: 80 %
